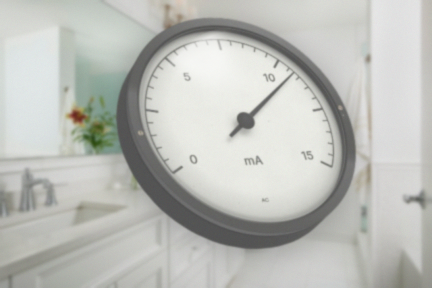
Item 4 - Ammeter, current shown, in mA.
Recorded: 10.75 mA
